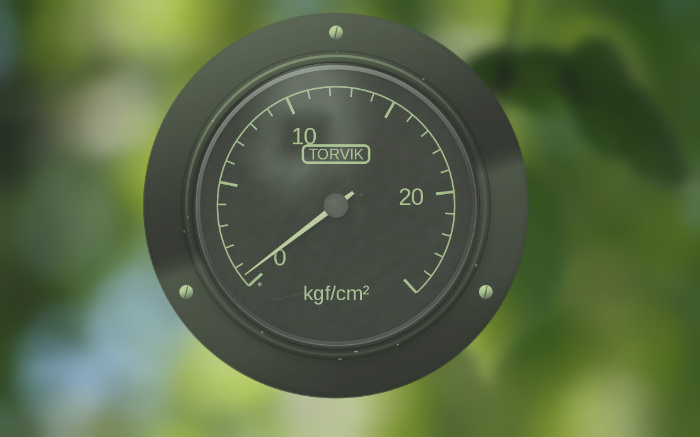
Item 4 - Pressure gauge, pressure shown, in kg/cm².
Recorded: 0.5 kg/cm²
